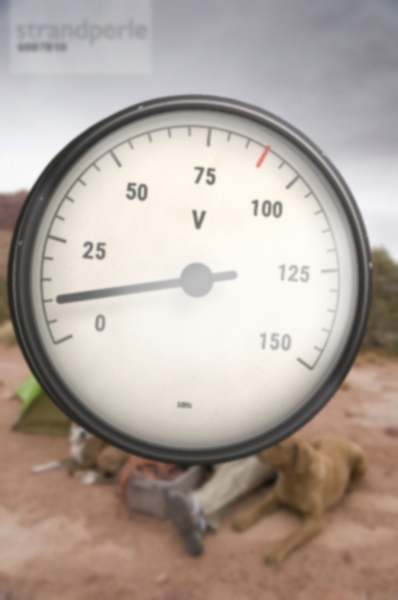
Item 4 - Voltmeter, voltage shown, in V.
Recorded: 10 V
